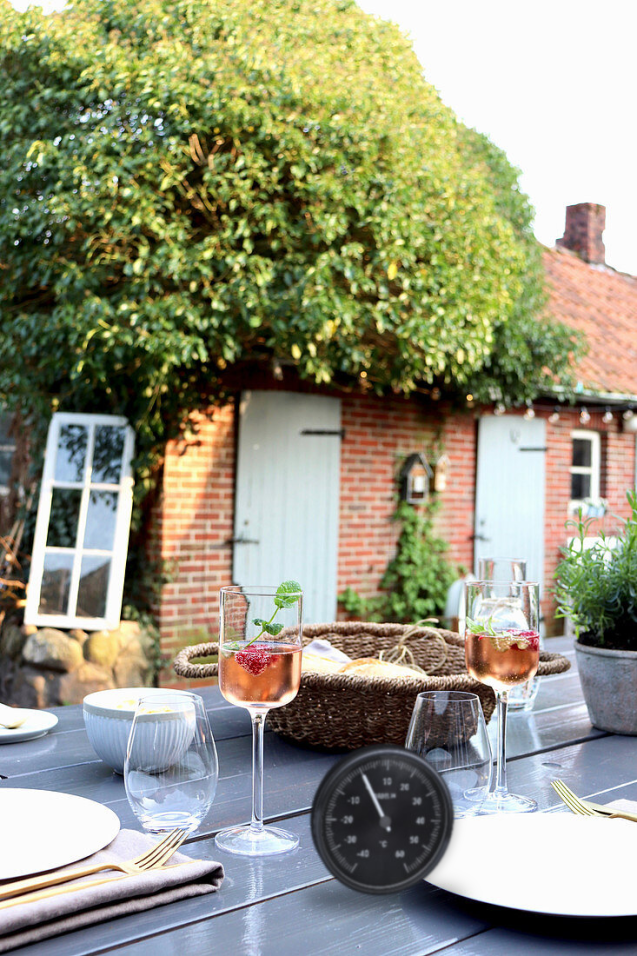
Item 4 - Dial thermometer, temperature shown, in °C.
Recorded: 0 °C
